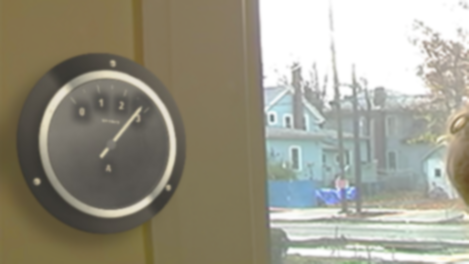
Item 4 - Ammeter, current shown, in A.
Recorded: 2.75 A
